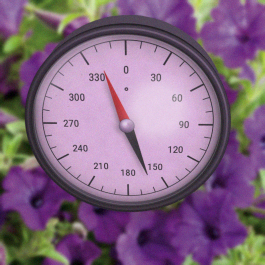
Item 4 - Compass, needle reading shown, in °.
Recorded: 340 °
